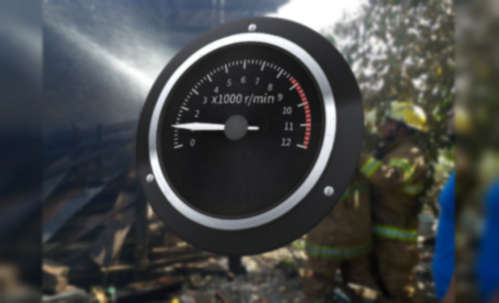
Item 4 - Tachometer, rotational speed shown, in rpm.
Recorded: 1000 rpm
